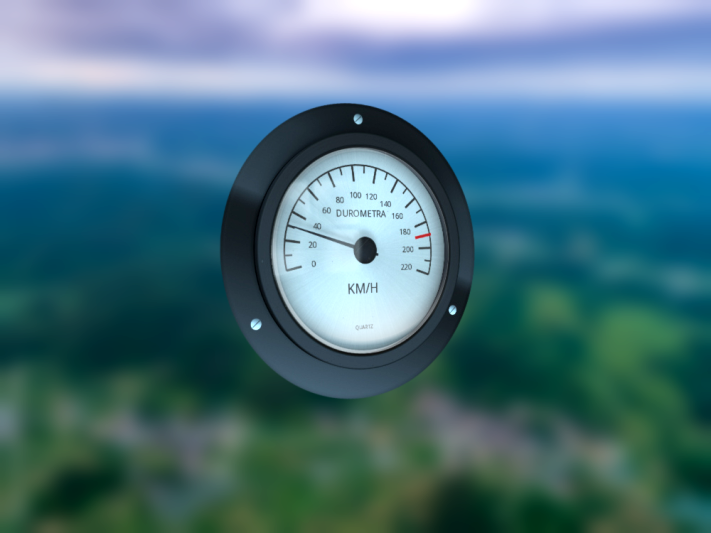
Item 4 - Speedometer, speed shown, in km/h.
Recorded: 30 km/h
